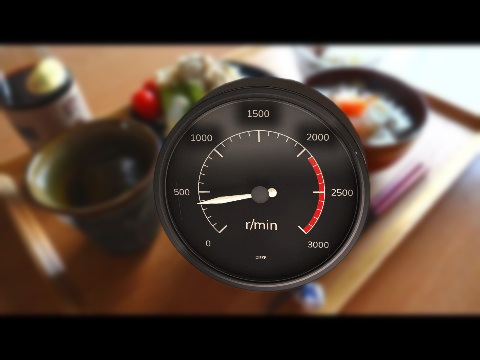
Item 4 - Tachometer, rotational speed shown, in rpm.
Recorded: 400 rpm
